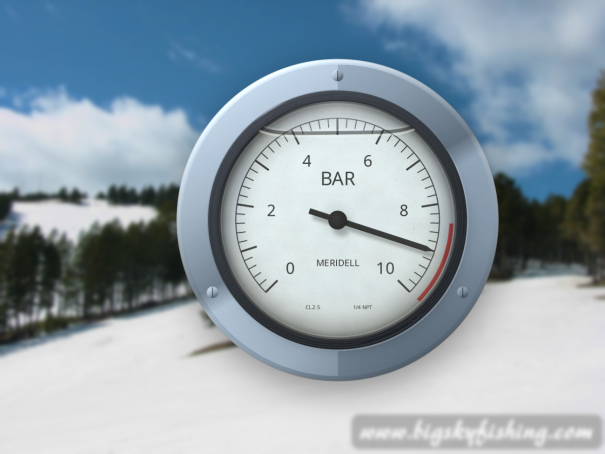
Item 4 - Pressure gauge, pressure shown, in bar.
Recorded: 9 bar
